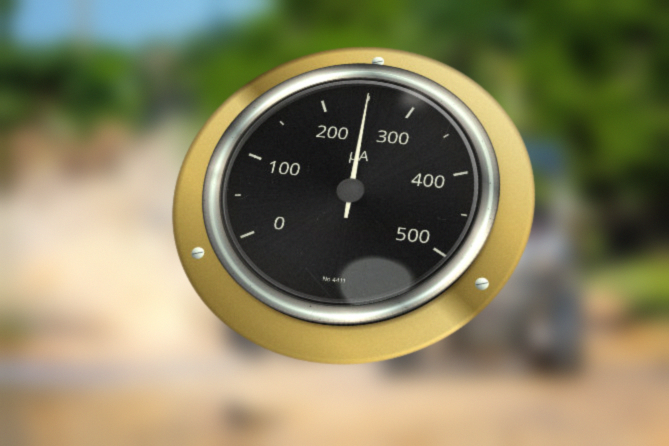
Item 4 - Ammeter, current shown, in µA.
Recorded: 250 µA
